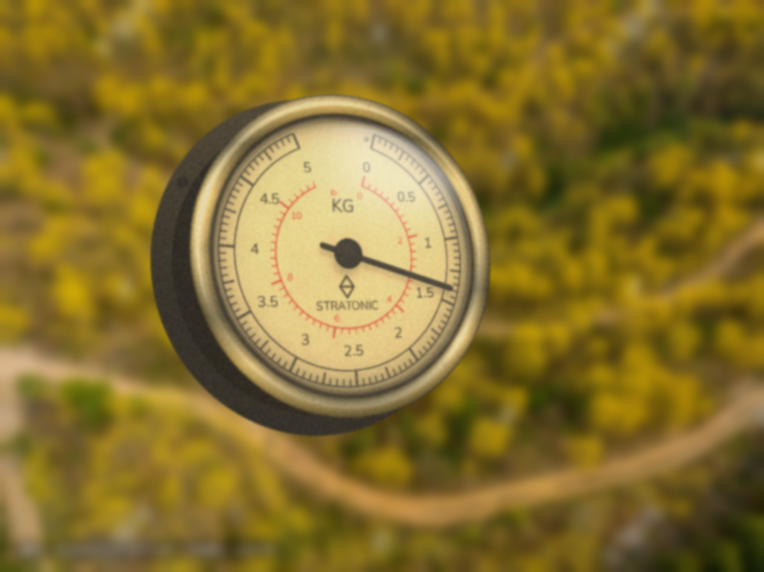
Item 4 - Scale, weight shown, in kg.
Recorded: 1.4 kg
